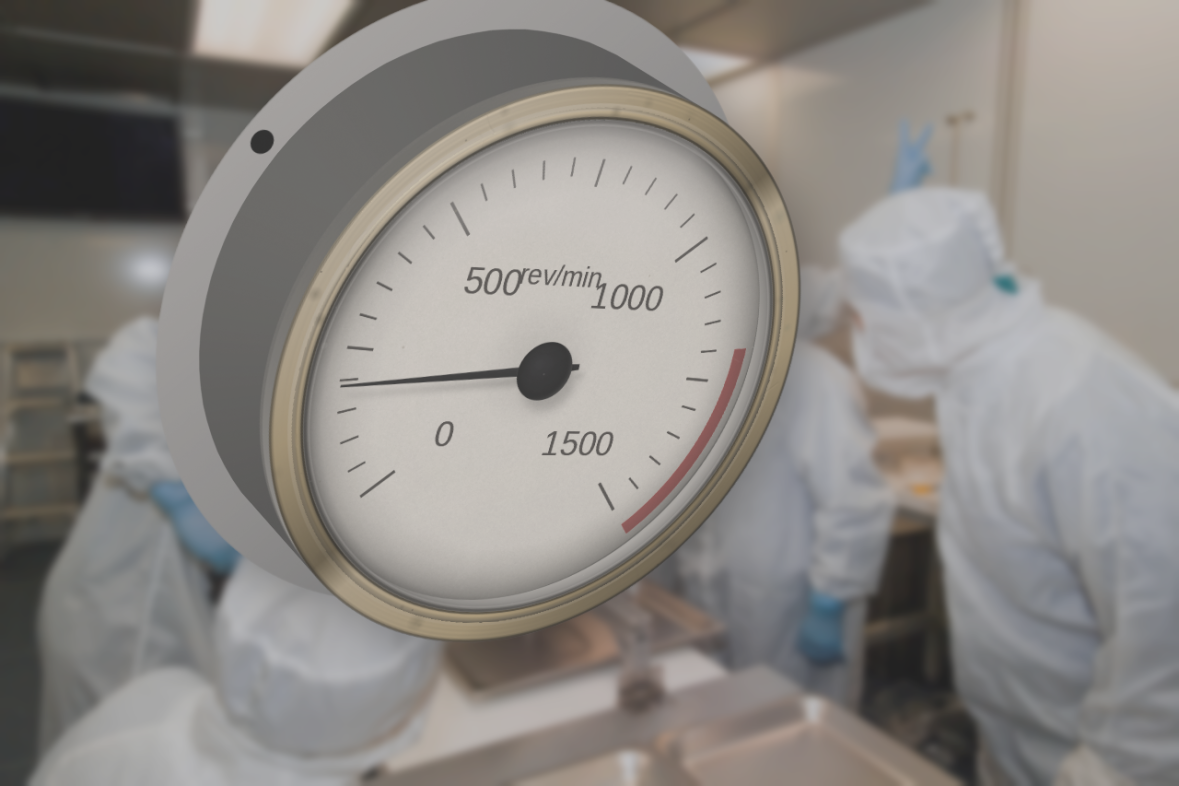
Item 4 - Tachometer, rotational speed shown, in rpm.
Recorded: 200 rpm
